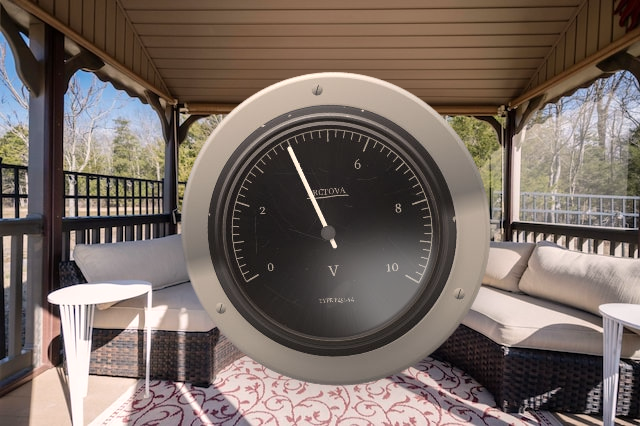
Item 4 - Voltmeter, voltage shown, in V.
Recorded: 4 V
